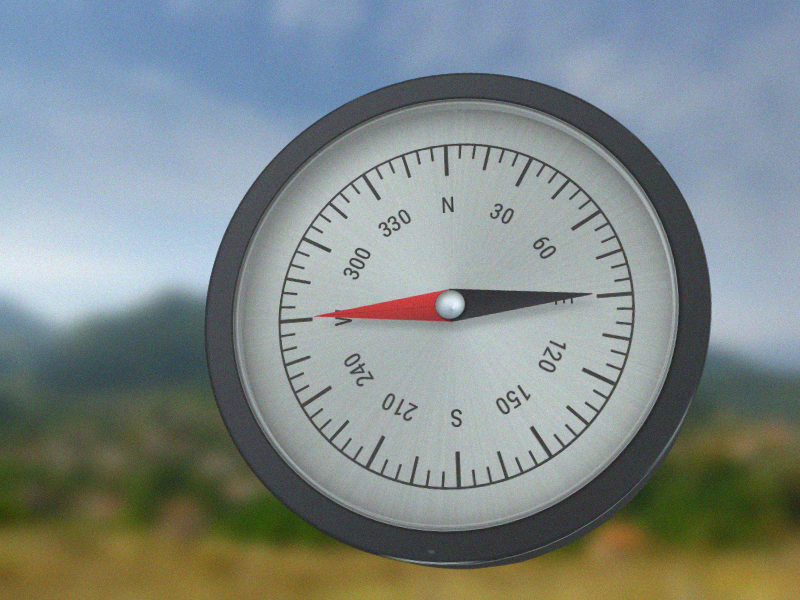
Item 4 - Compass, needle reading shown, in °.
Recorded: 270 °
